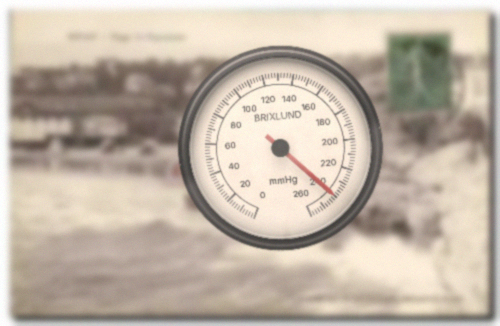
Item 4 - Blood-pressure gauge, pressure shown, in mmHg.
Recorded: 240 mmHg
